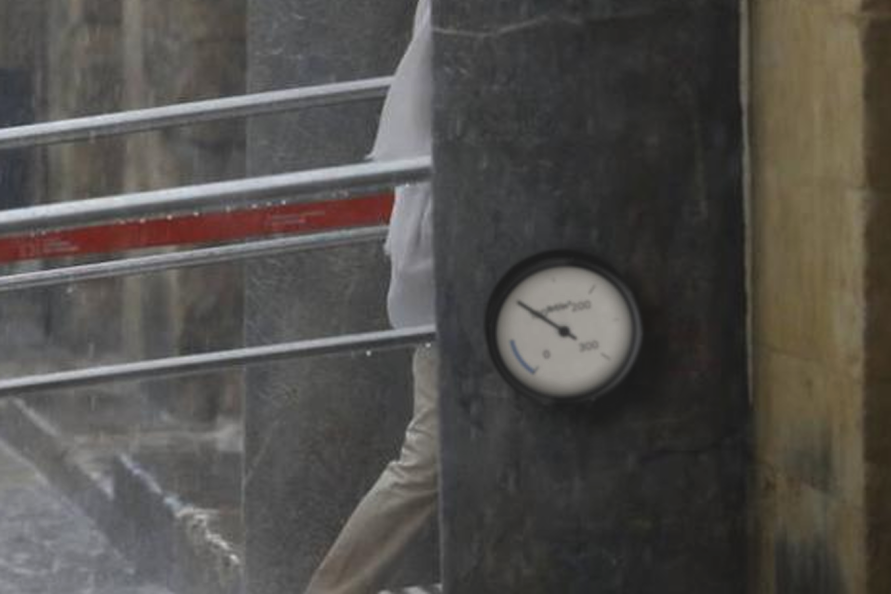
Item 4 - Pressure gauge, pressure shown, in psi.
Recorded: 100 psi
